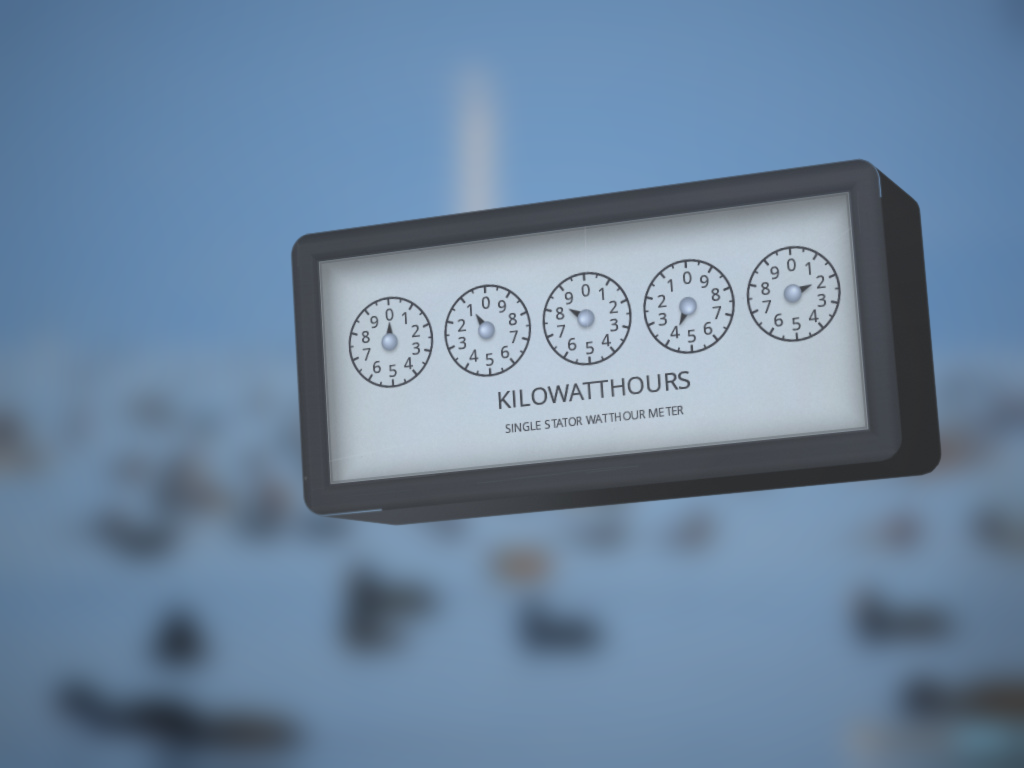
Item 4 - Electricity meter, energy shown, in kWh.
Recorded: 842 kWh
